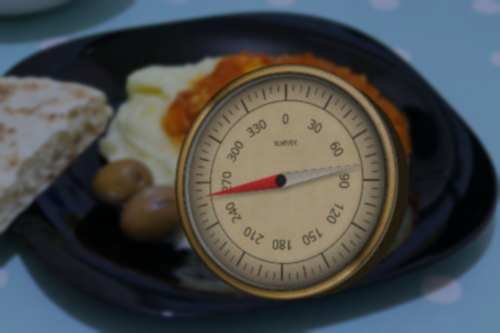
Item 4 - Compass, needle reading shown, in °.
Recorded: 260 °
